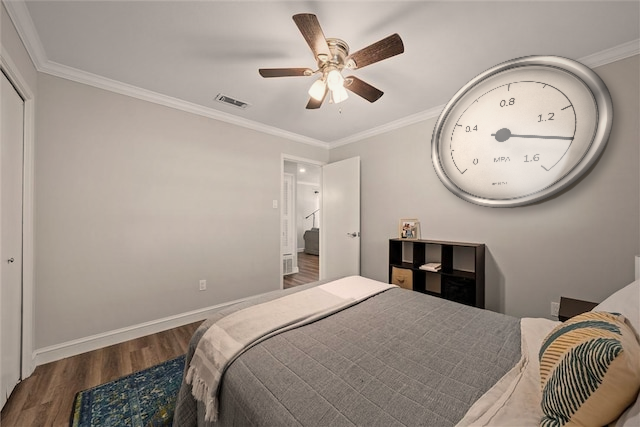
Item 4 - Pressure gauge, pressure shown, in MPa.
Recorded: 1.4 MPa
